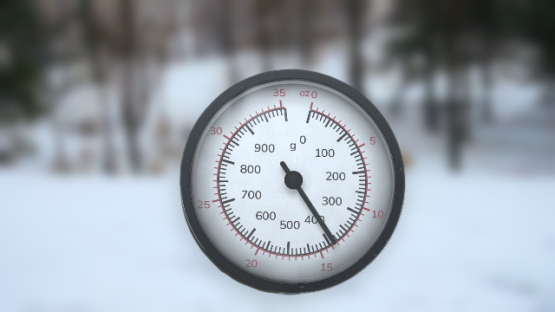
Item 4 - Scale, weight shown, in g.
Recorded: 390 g
